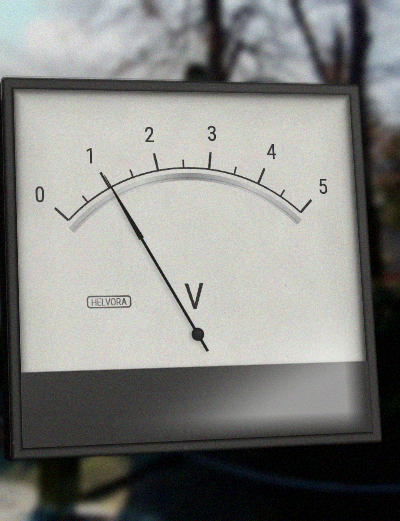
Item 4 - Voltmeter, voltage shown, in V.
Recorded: 1 V
